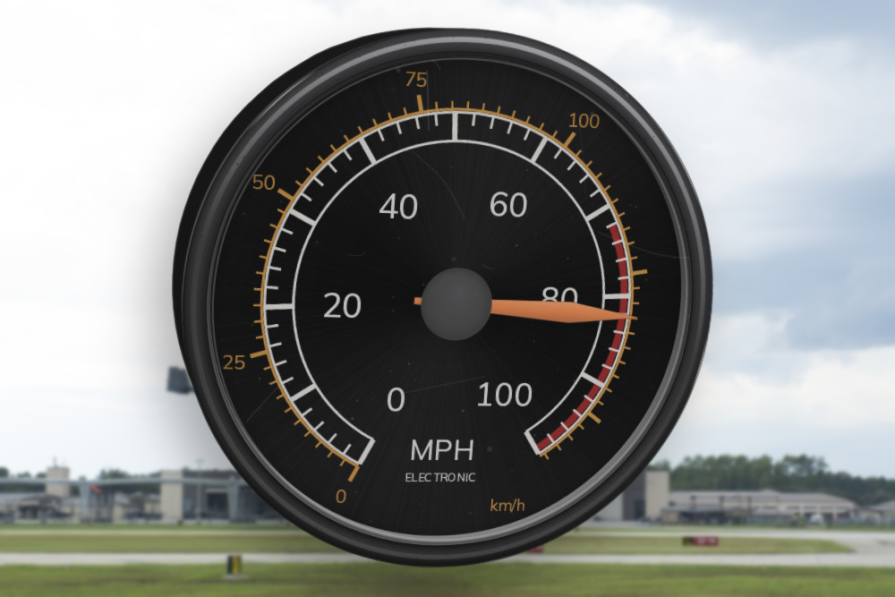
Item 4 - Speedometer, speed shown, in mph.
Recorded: 82 mph
